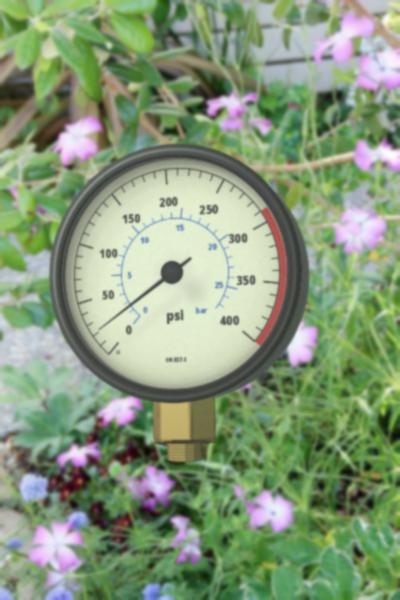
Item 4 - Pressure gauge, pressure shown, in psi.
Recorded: 20 psi
